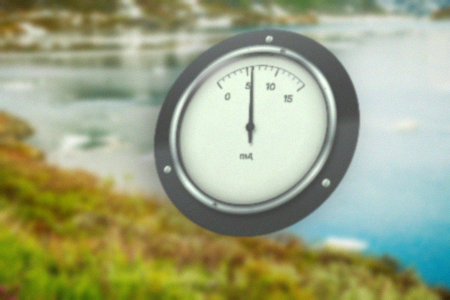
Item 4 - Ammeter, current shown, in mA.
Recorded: 6 mA
